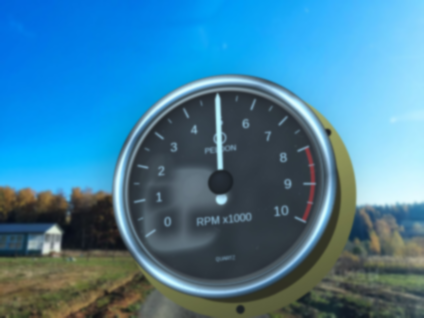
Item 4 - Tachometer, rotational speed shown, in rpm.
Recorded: 5000 rpm
